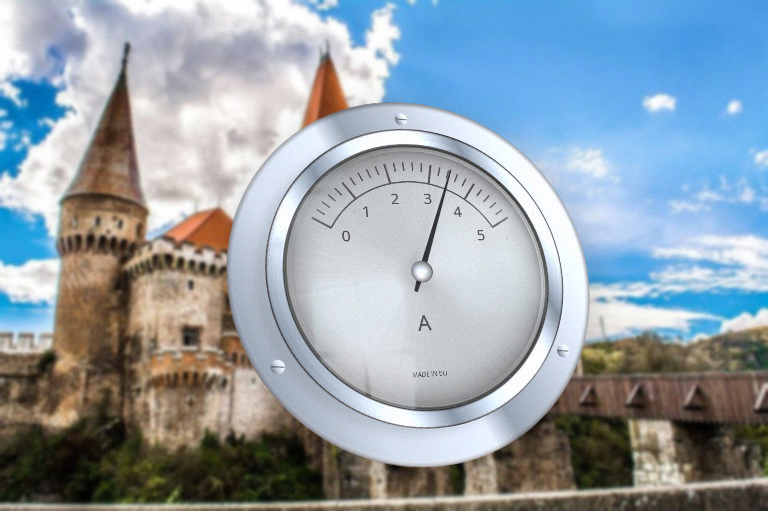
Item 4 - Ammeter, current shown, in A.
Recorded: 3.4 A
